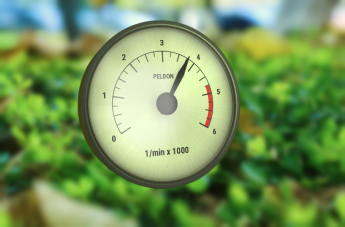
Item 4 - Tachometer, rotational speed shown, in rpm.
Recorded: 3750 rpm
